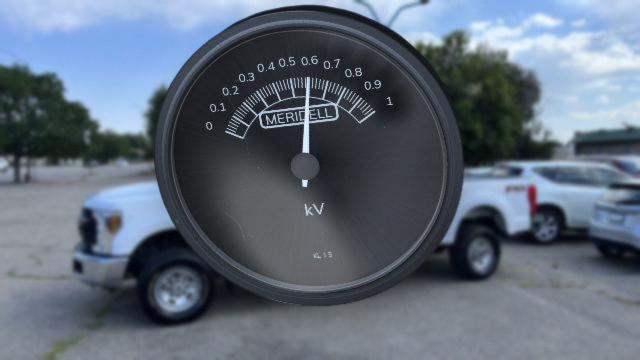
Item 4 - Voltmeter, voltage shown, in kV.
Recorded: 0.6 kV
